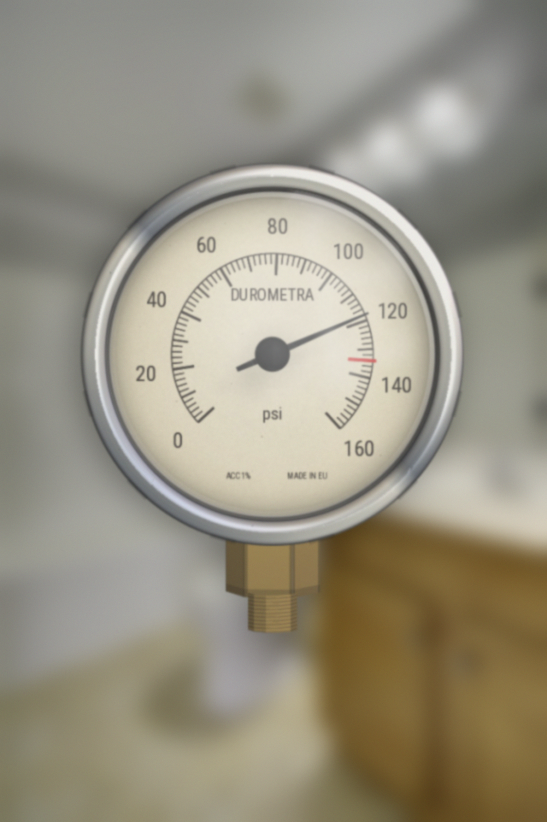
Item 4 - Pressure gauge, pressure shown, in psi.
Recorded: 118 psi
